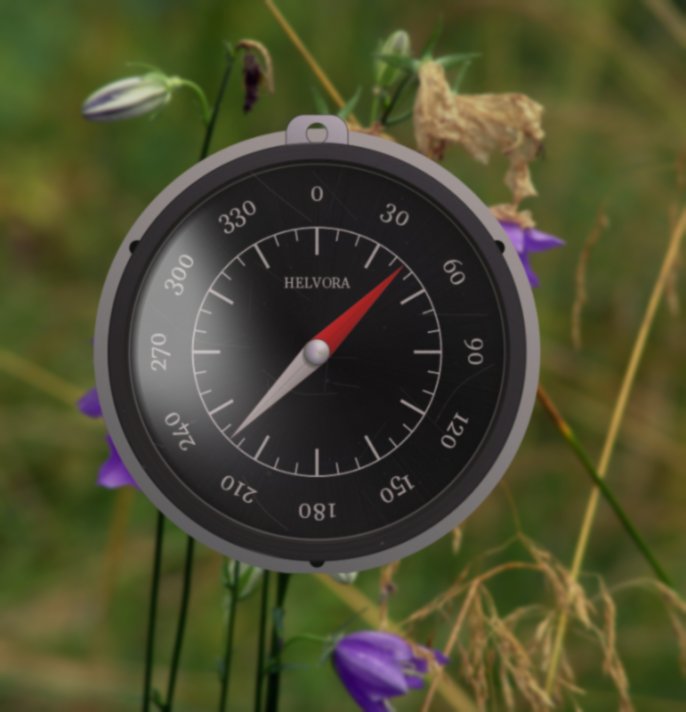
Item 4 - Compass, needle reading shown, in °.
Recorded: 45 °
